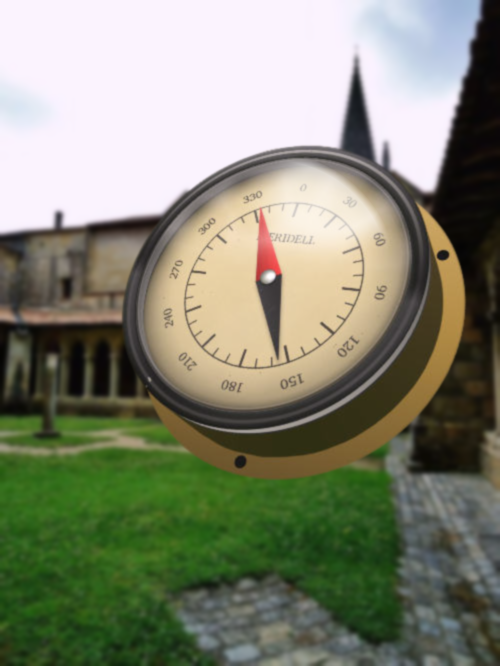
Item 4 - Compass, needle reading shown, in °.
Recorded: 335 °
